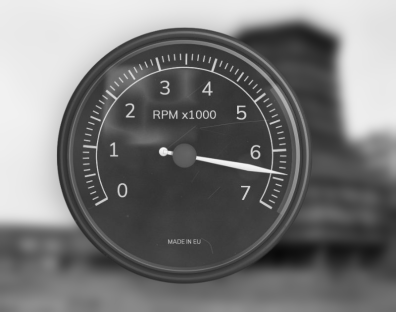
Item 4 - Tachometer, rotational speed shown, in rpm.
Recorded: 6400 rpm
